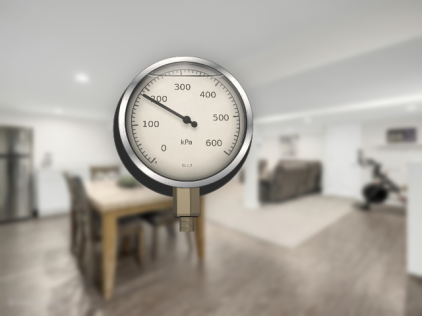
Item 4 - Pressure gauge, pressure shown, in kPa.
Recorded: 180 kPa
